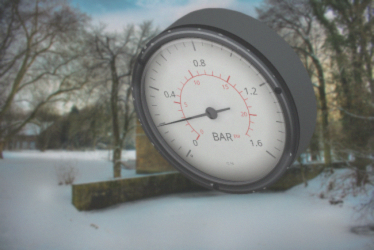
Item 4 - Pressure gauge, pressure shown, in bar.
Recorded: 0.2 bar
